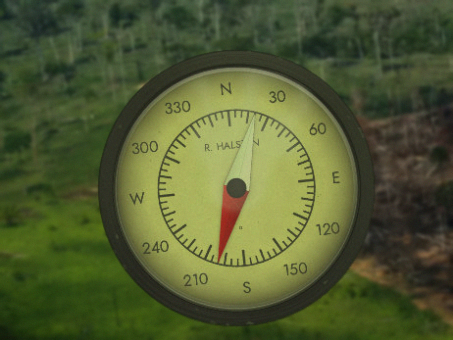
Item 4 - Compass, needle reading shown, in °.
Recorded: 200 °
